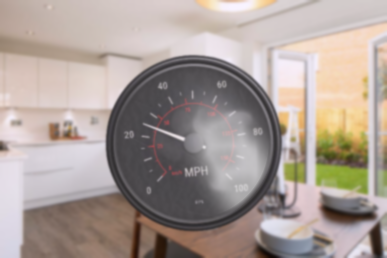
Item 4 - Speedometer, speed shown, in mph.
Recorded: 25 mph
